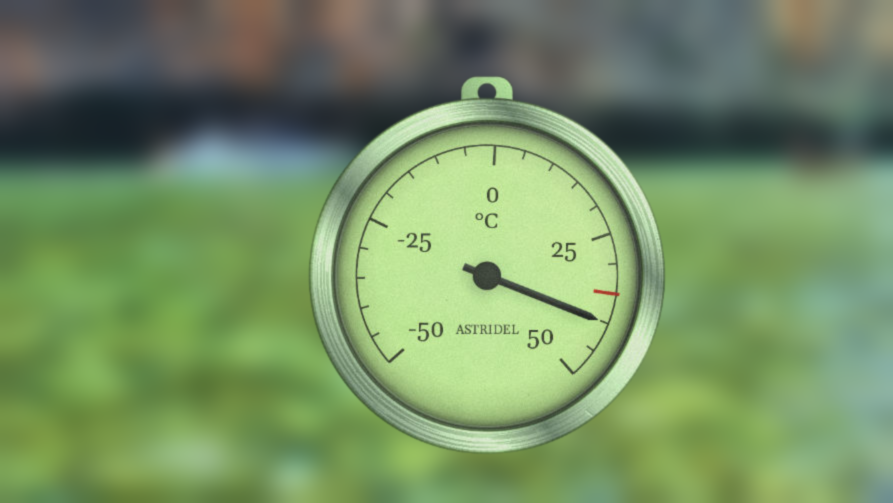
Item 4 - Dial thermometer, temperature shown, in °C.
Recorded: 40 °C
